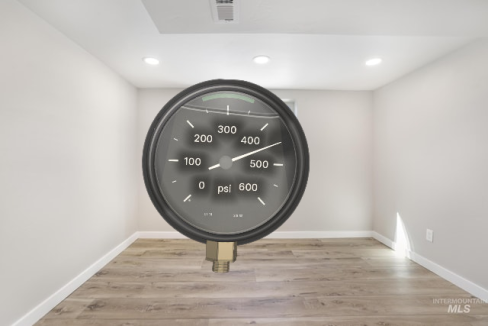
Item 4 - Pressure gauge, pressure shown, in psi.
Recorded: 450 psi
